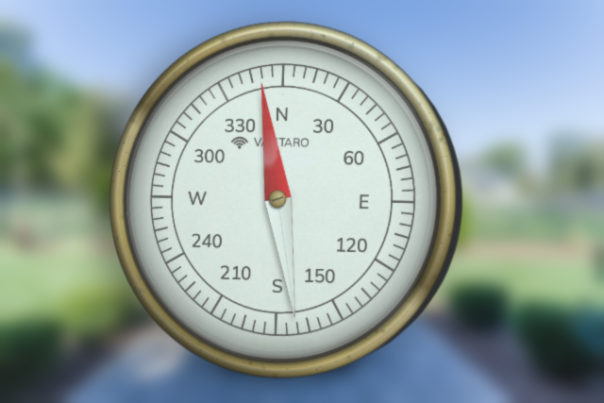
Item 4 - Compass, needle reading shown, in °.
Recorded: 350 °
